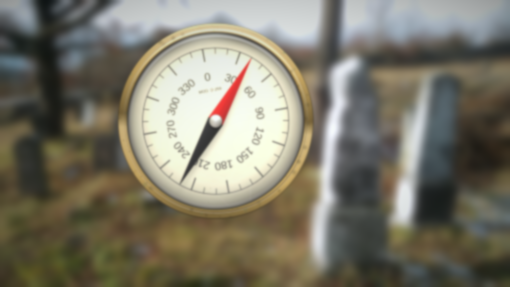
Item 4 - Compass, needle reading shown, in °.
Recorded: 40 °
